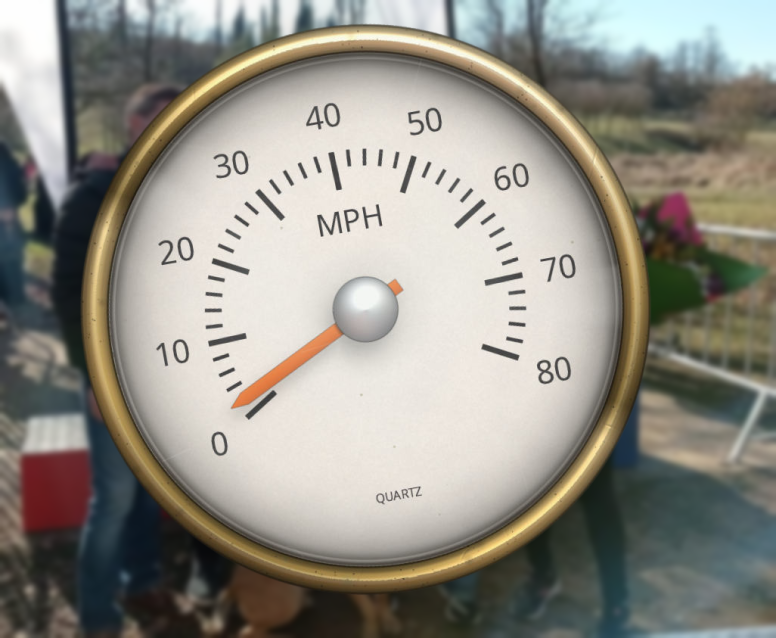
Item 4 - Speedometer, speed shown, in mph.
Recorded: 2 mph
